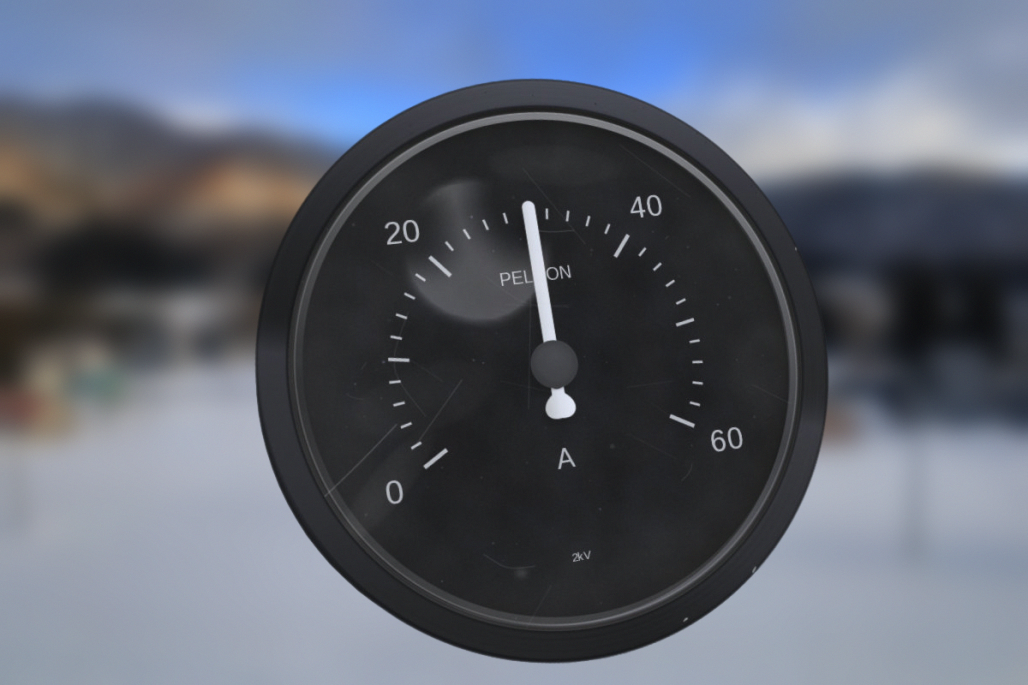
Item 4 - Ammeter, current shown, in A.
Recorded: 30 A
